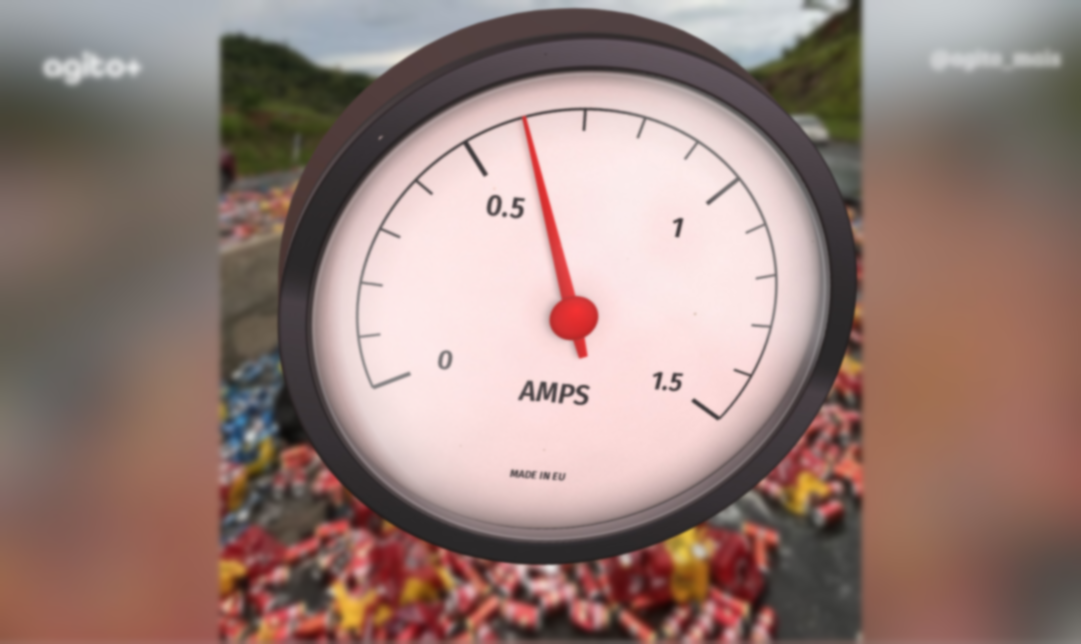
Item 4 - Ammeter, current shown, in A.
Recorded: 0.6 A
